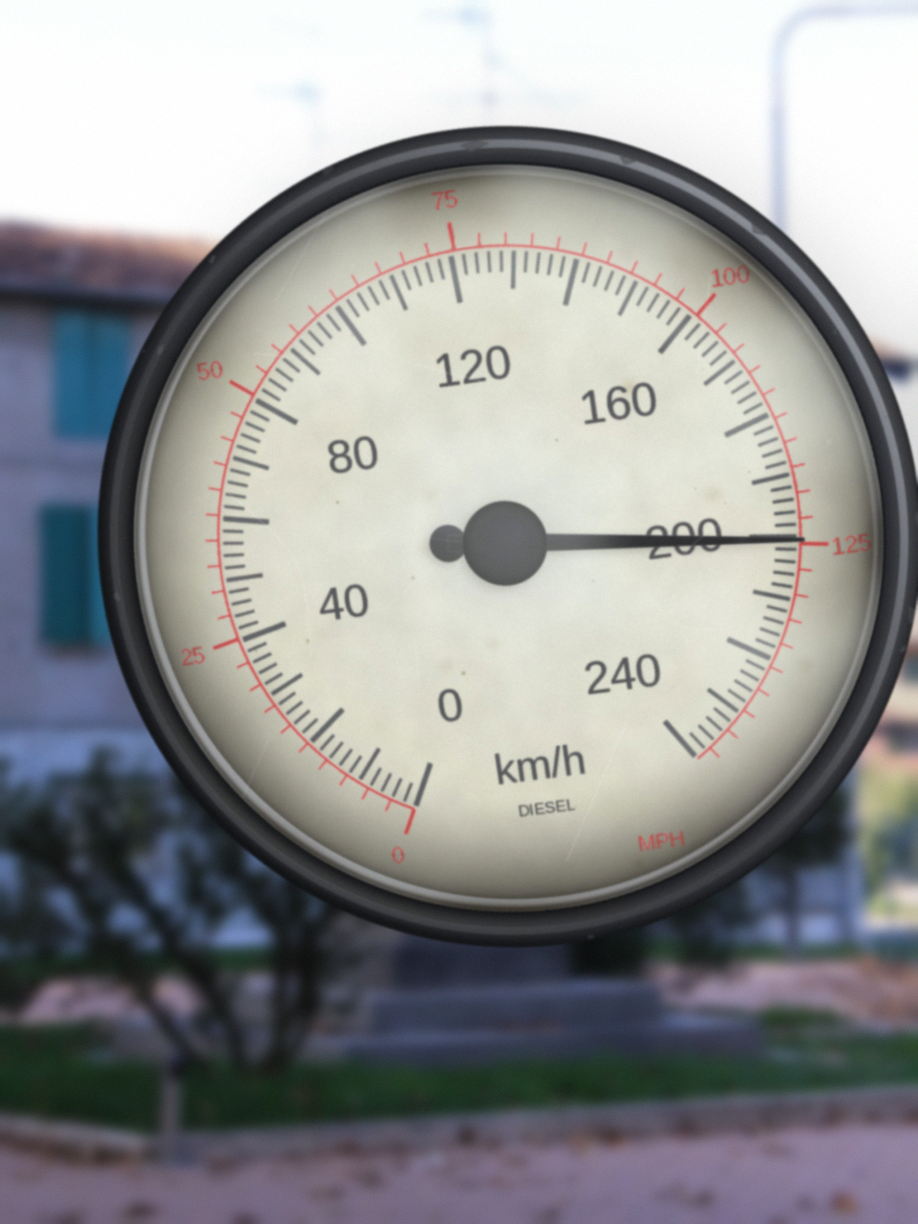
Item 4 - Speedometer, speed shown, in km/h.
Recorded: 200 km/h
